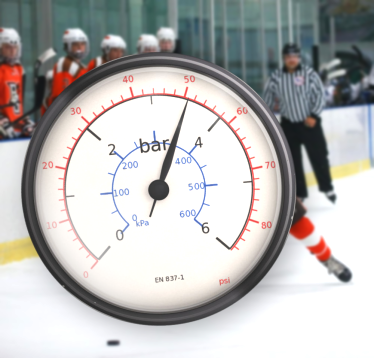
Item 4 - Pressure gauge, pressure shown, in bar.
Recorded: 3.5 bar
